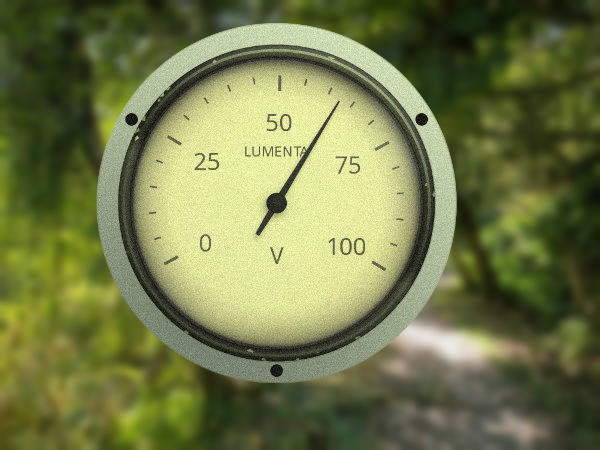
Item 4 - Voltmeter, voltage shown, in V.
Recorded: 62.5 V
